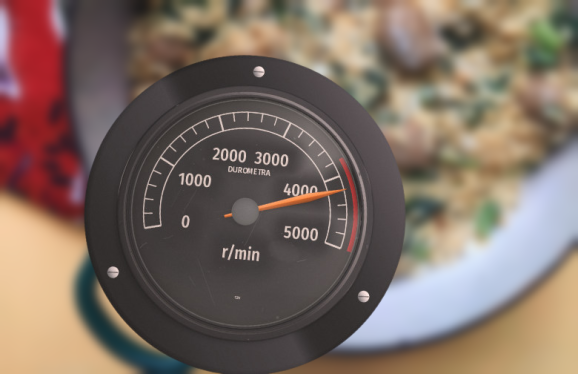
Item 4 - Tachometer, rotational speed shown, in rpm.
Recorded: 4200 rpm
